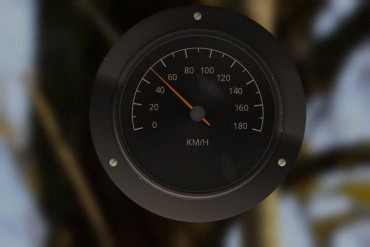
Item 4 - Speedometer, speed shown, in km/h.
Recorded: 50 km/h
